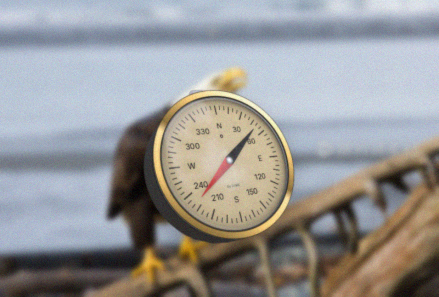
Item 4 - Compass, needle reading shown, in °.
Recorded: 230 °
